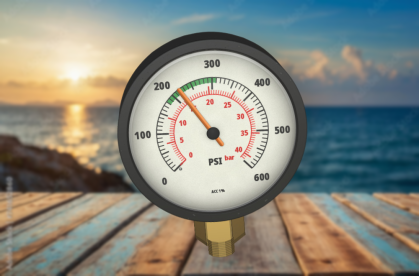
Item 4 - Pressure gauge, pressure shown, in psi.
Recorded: 220 psi
